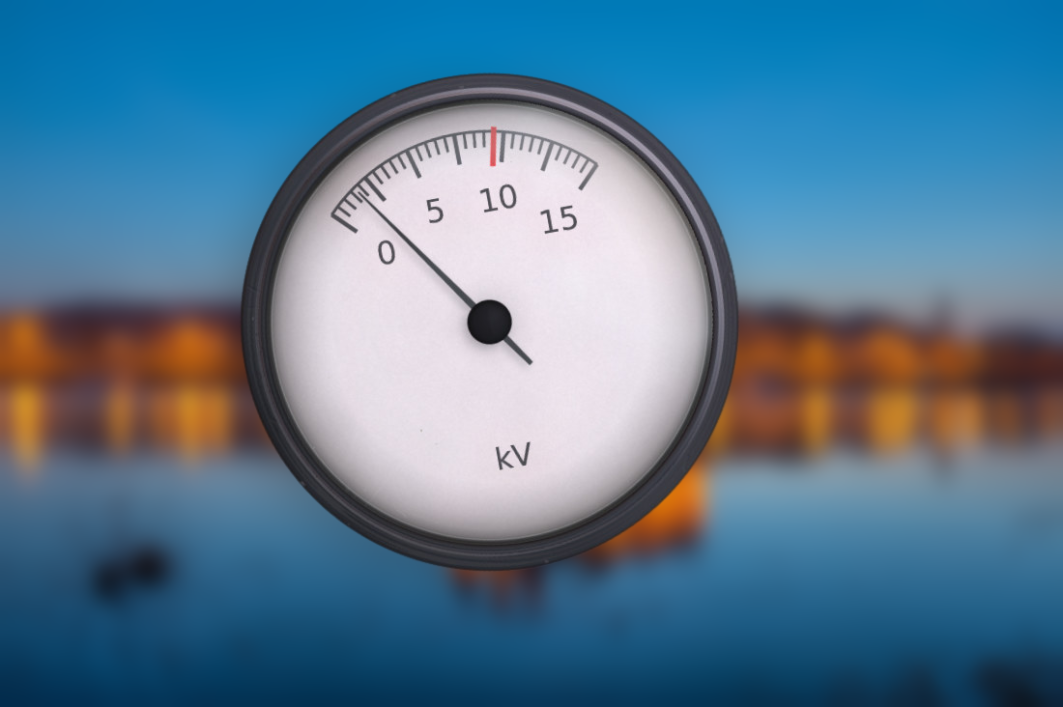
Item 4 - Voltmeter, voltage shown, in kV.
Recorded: 1.75 kV
